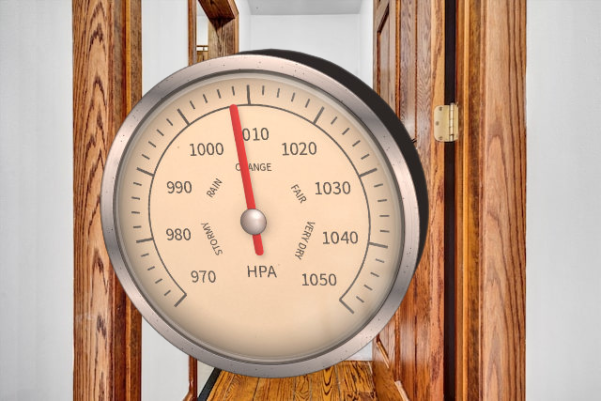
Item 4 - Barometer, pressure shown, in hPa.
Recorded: 1008 hPa
